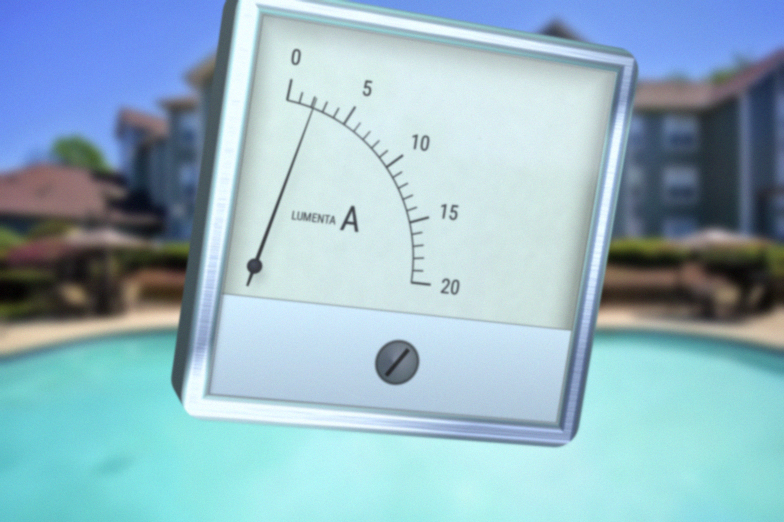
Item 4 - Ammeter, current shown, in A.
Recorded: 2 A
